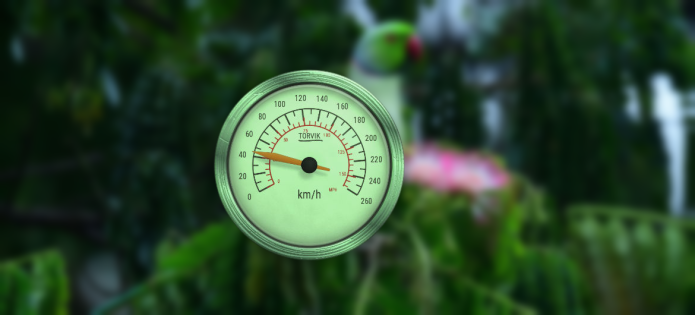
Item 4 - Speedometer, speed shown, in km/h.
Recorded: 45 km/h
